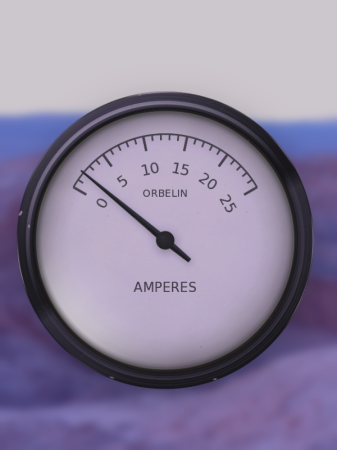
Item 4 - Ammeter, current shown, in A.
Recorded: 2 A
